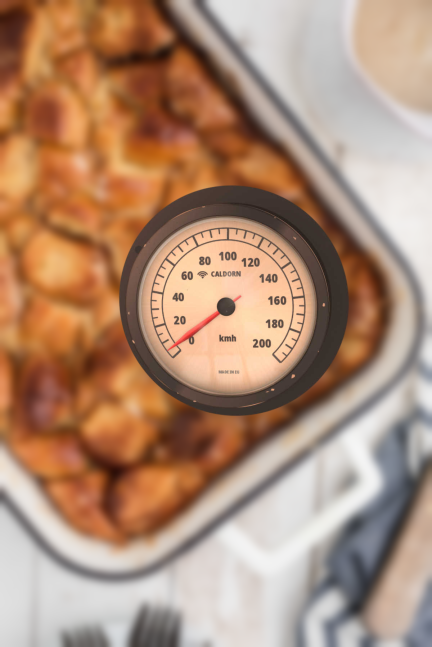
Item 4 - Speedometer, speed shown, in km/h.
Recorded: 5 km/h
